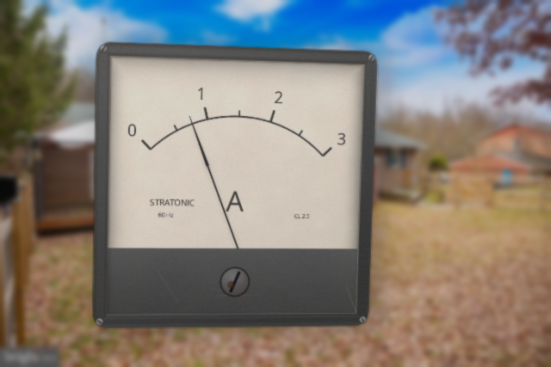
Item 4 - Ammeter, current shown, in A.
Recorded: 0.75 A
